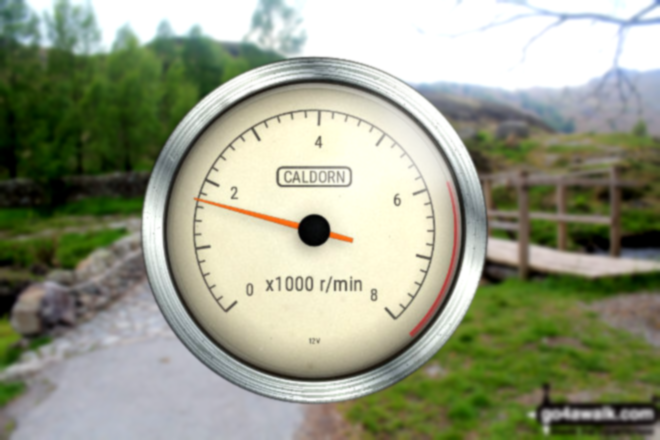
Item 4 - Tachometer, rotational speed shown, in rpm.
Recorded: 1700 rpm
